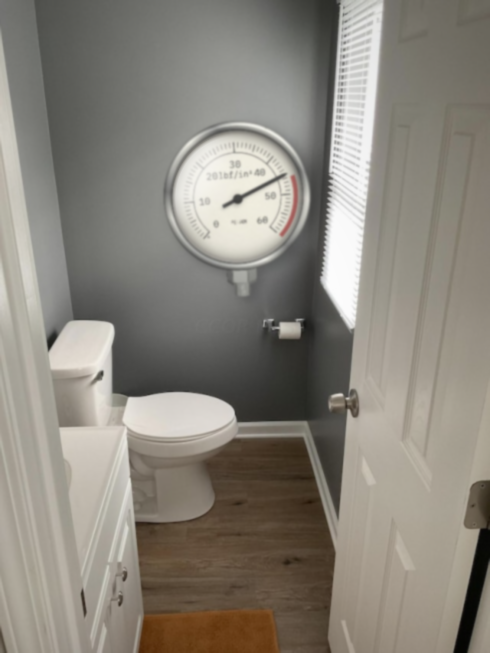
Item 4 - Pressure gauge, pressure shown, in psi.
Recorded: 45 psi
